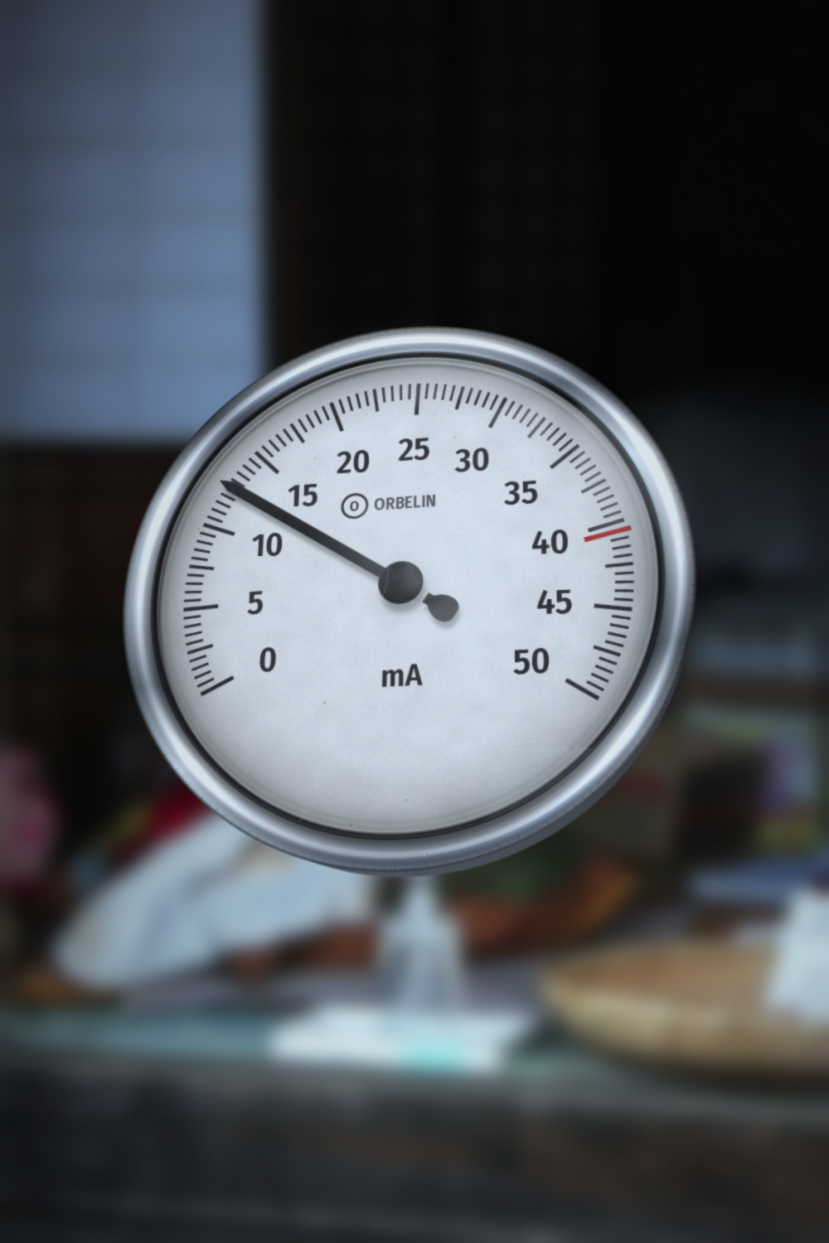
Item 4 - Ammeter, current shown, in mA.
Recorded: 12.5 mA
